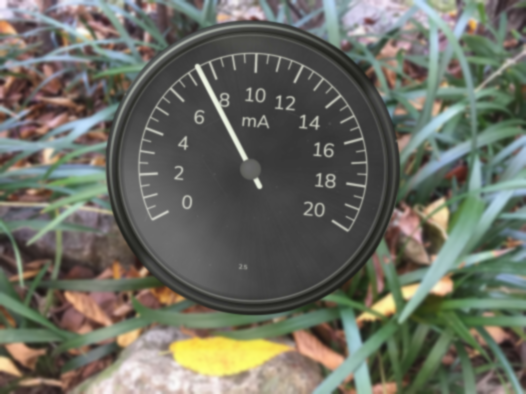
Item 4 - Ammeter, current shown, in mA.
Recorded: 7.5 mA
